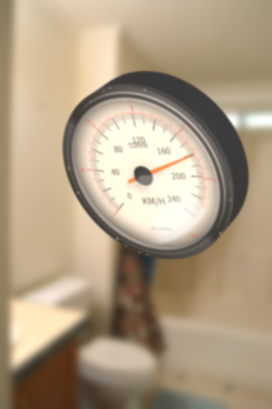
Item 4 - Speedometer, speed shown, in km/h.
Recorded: 180 km/h
